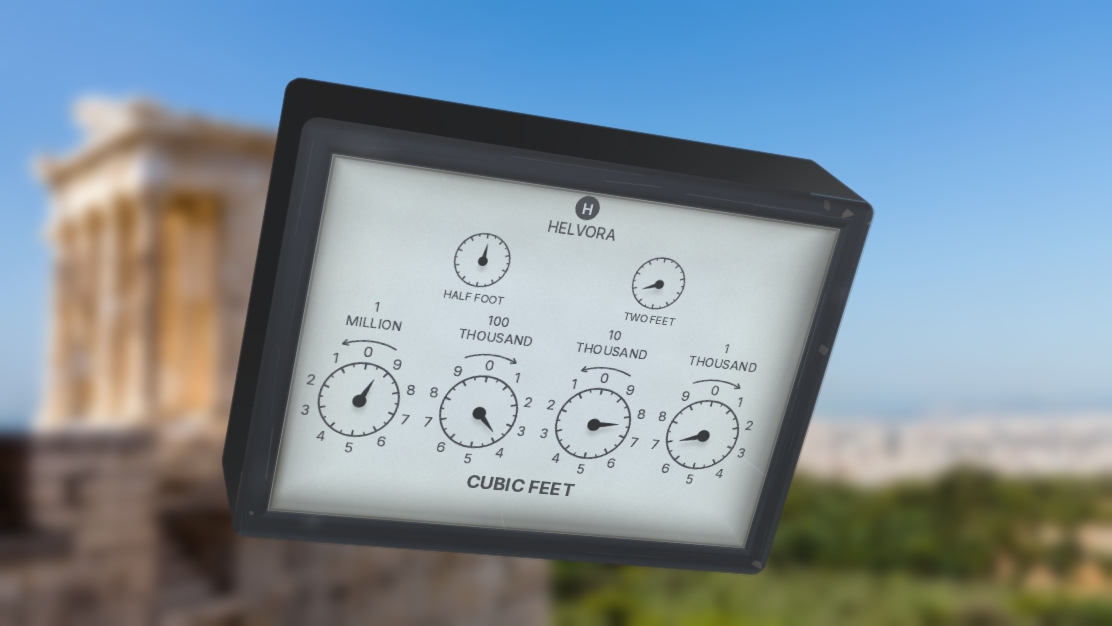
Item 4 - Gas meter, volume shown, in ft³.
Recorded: 937700 ft³
